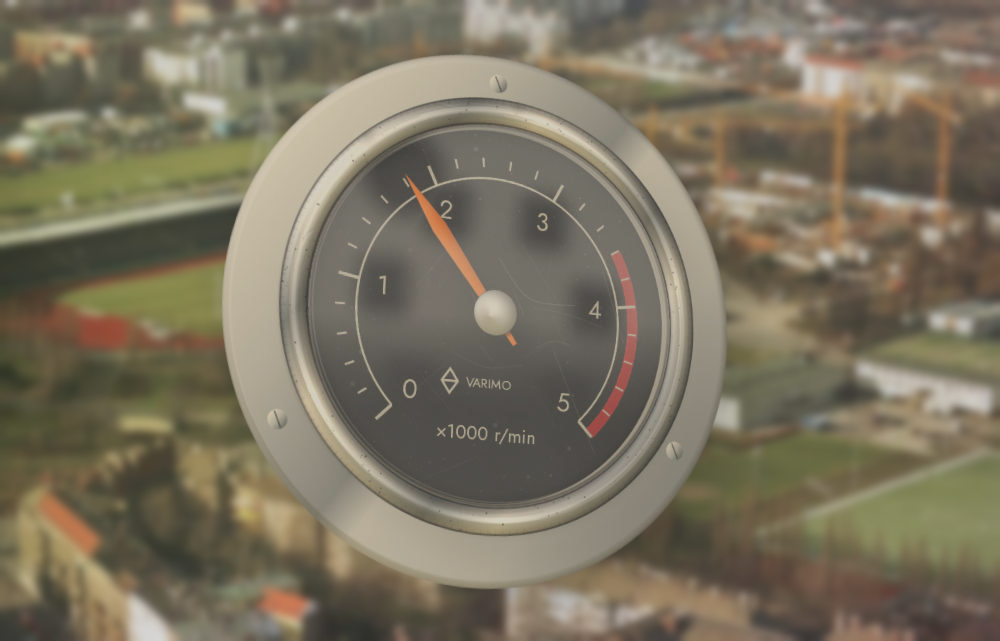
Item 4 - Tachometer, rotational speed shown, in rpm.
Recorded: 1800 rpm
